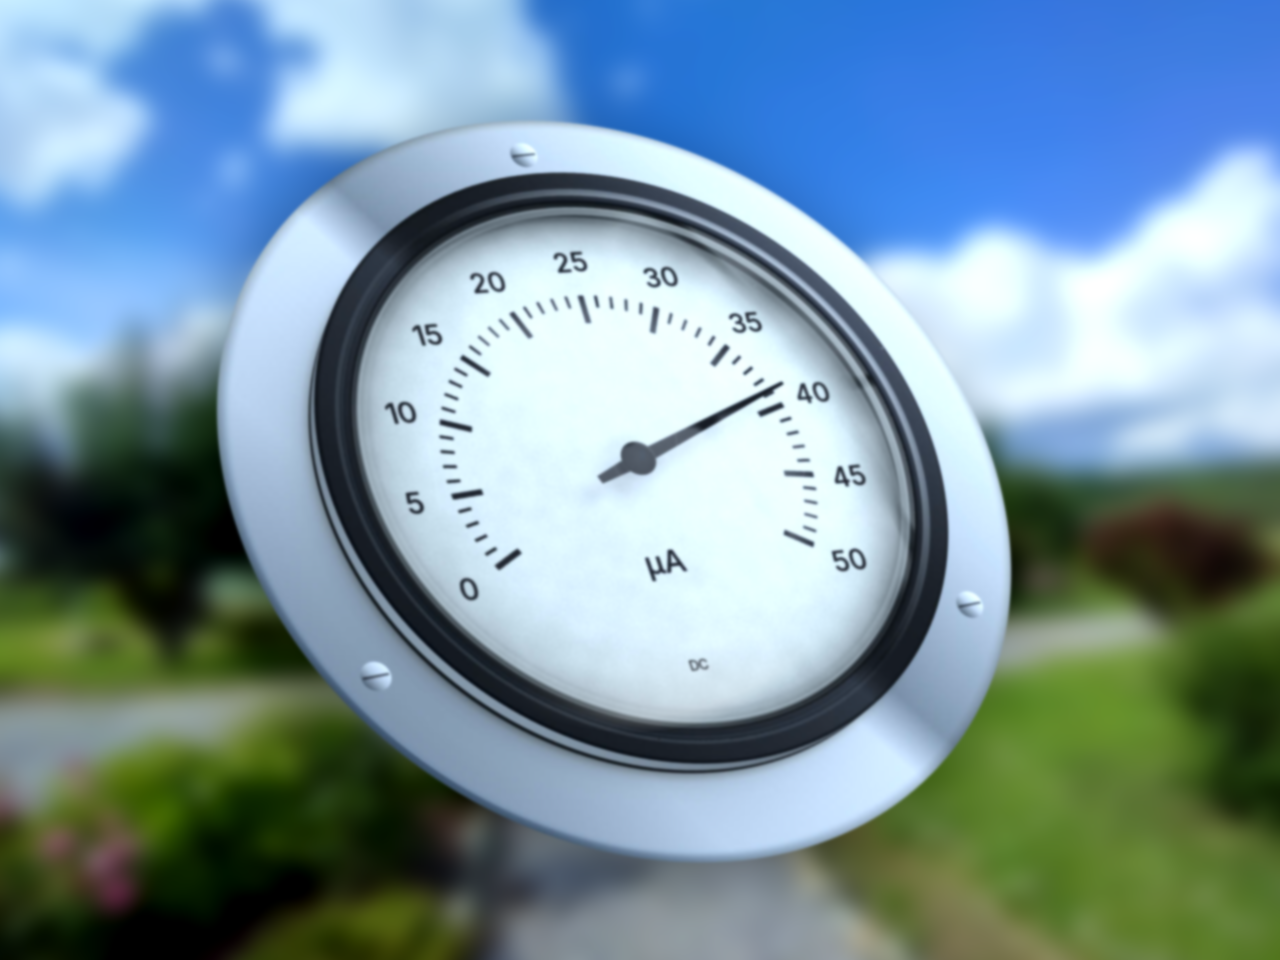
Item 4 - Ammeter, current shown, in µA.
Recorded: 39 µA
